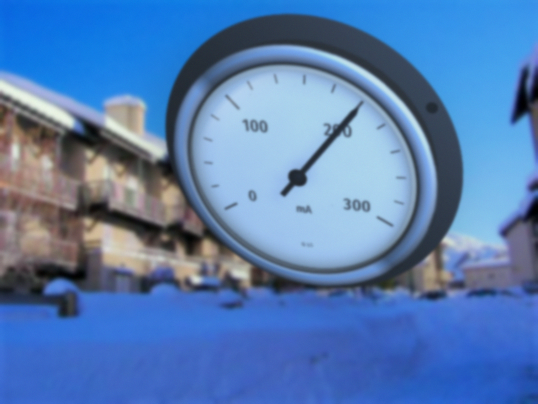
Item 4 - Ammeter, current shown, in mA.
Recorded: 200 mA
